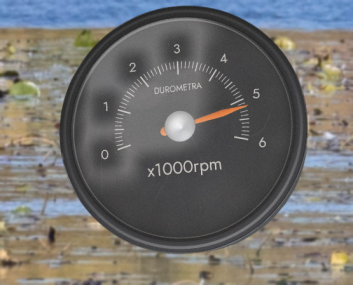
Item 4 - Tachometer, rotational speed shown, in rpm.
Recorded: 5200 rpm
